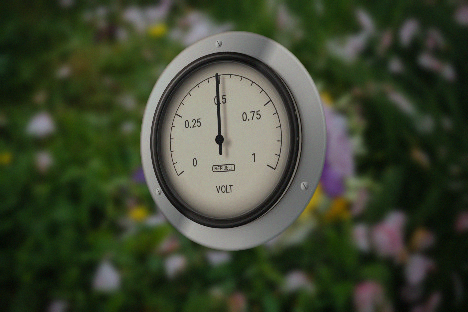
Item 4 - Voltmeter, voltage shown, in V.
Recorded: 0.5 V
